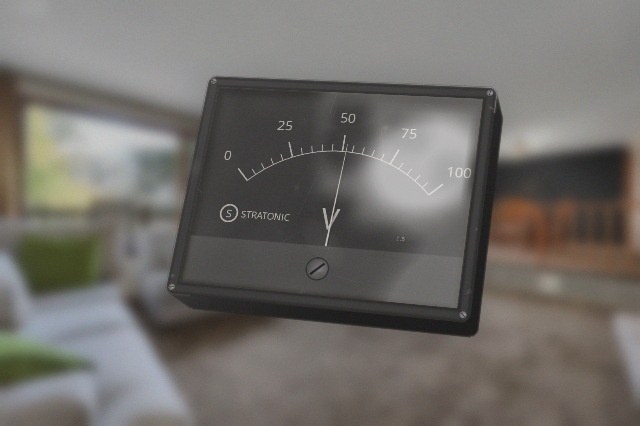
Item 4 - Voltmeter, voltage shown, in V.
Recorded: 52.5 V
